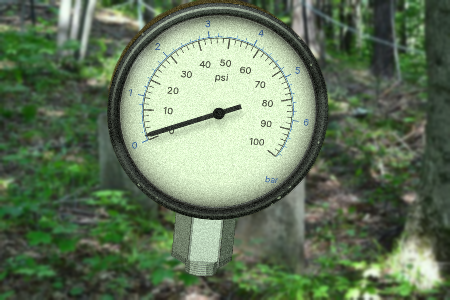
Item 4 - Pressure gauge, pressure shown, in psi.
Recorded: 2 psi
